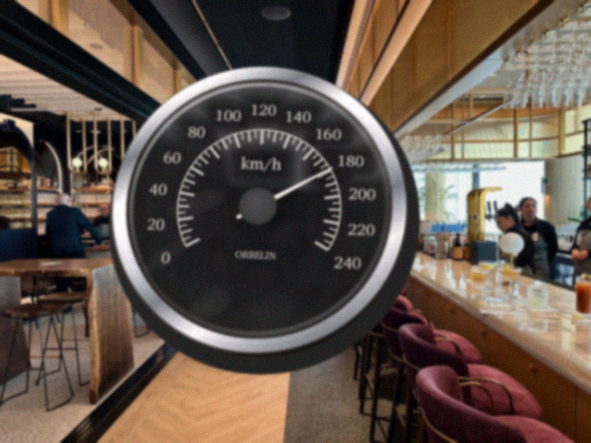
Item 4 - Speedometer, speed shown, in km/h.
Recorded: 180 km/h
